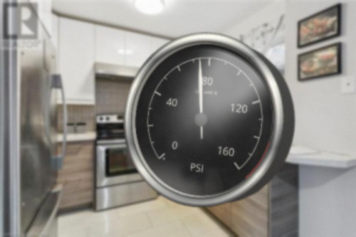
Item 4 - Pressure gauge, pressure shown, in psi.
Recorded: 75 psi
